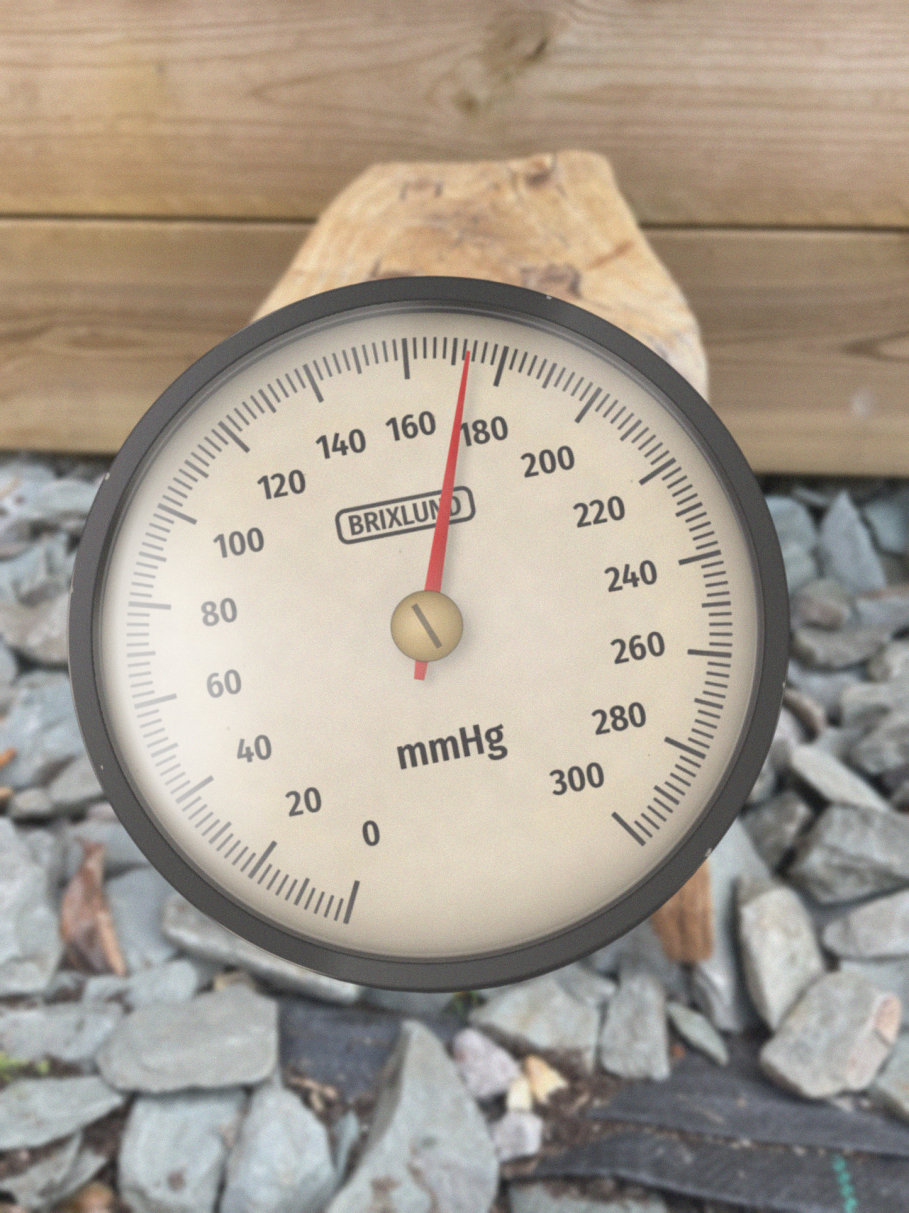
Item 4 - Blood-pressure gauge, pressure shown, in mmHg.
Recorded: 173 mmHg
